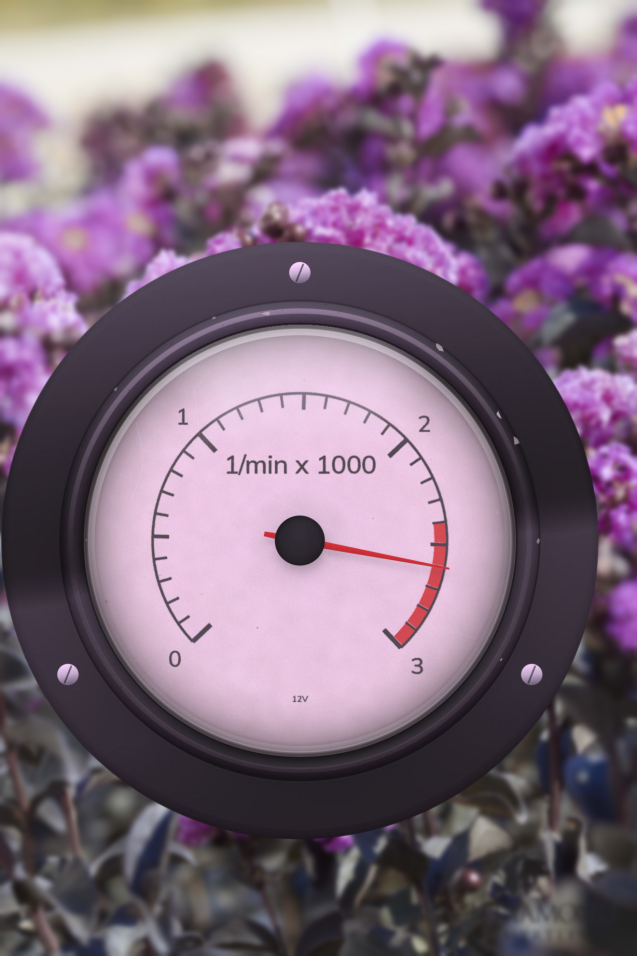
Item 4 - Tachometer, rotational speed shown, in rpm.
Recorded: 2600 rpm
